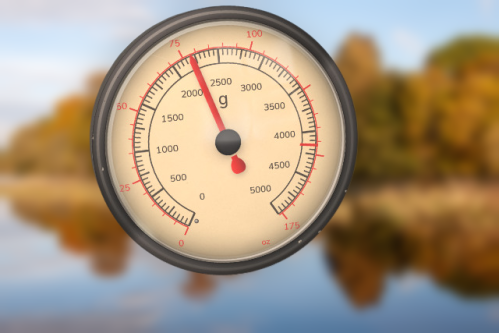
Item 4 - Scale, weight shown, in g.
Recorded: 2200 g
